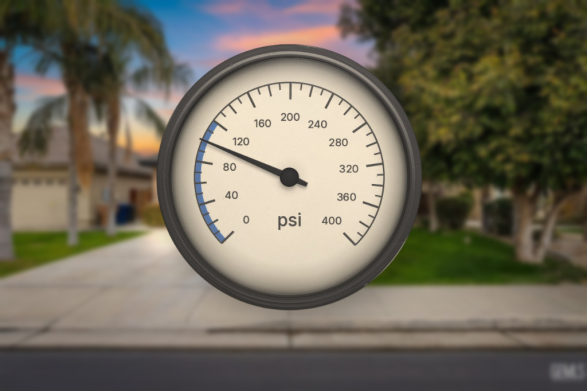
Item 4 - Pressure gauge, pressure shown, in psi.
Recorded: 100 psi
